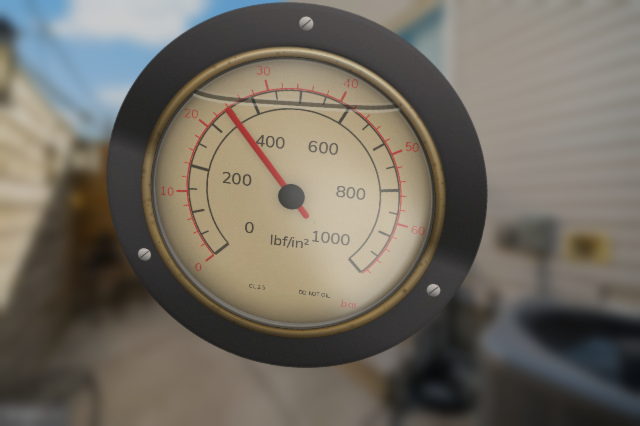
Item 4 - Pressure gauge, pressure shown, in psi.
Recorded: 350 psi
